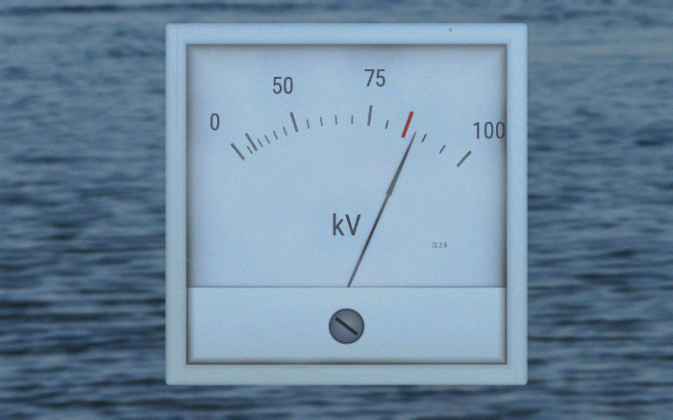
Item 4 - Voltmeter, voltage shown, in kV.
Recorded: 87.5 kV
